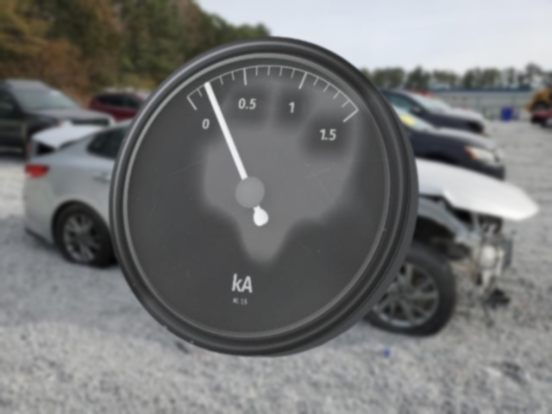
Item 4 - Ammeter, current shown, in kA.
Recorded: 0.2 kA
